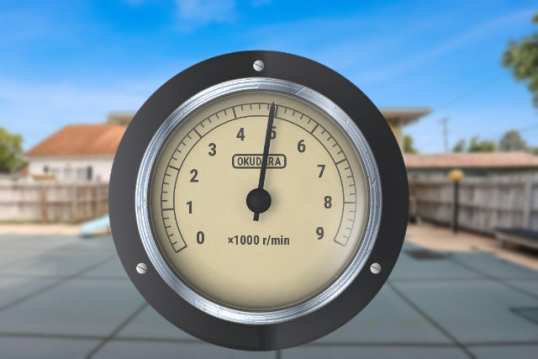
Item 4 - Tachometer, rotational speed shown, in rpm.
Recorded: 4900 rpm
